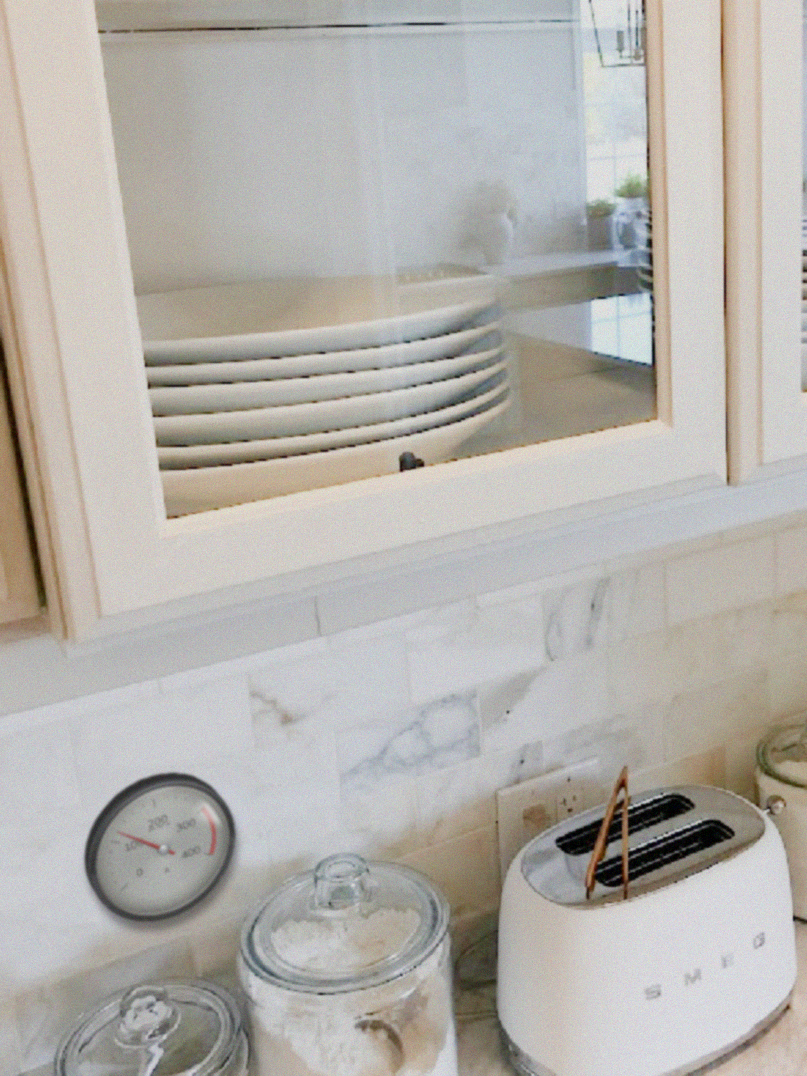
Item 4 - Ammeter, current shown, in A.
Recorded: 120 A
